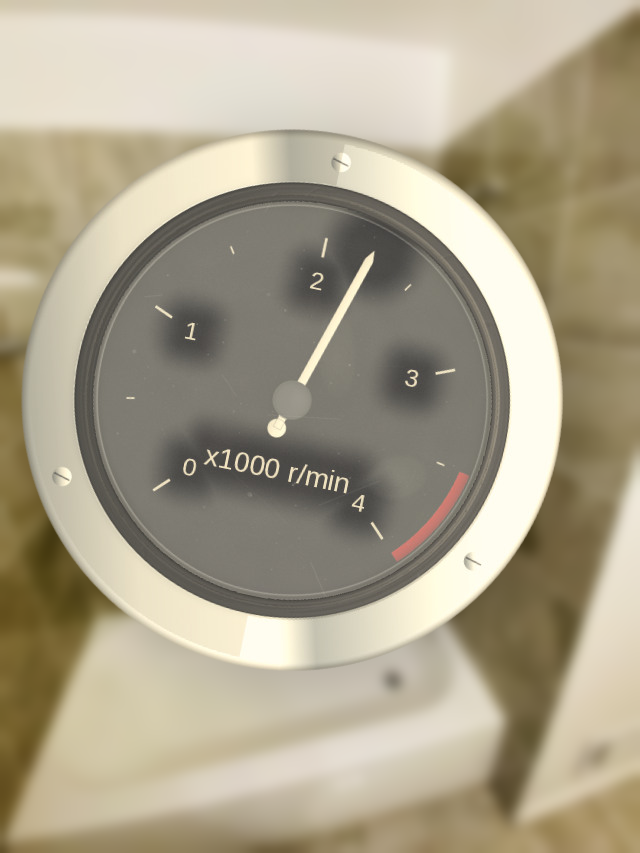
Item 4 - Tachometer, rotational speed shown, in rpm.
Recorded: 2250 rpm
